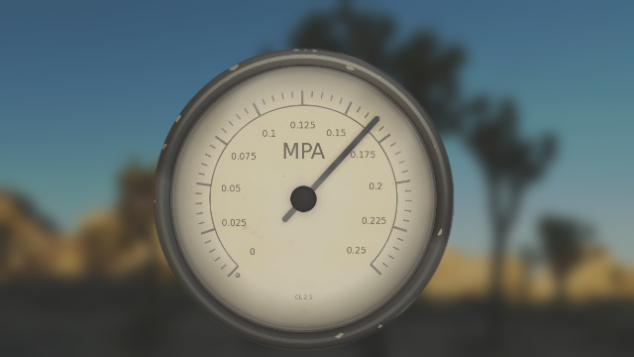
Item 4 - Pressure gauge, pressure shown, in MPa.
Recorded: 0.165 MPa
